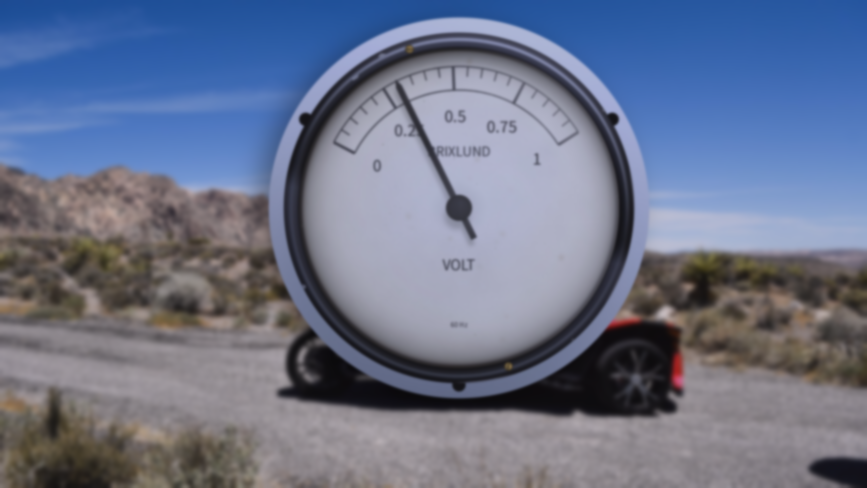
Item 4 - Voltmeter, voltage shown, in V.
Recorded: 0.3 V
